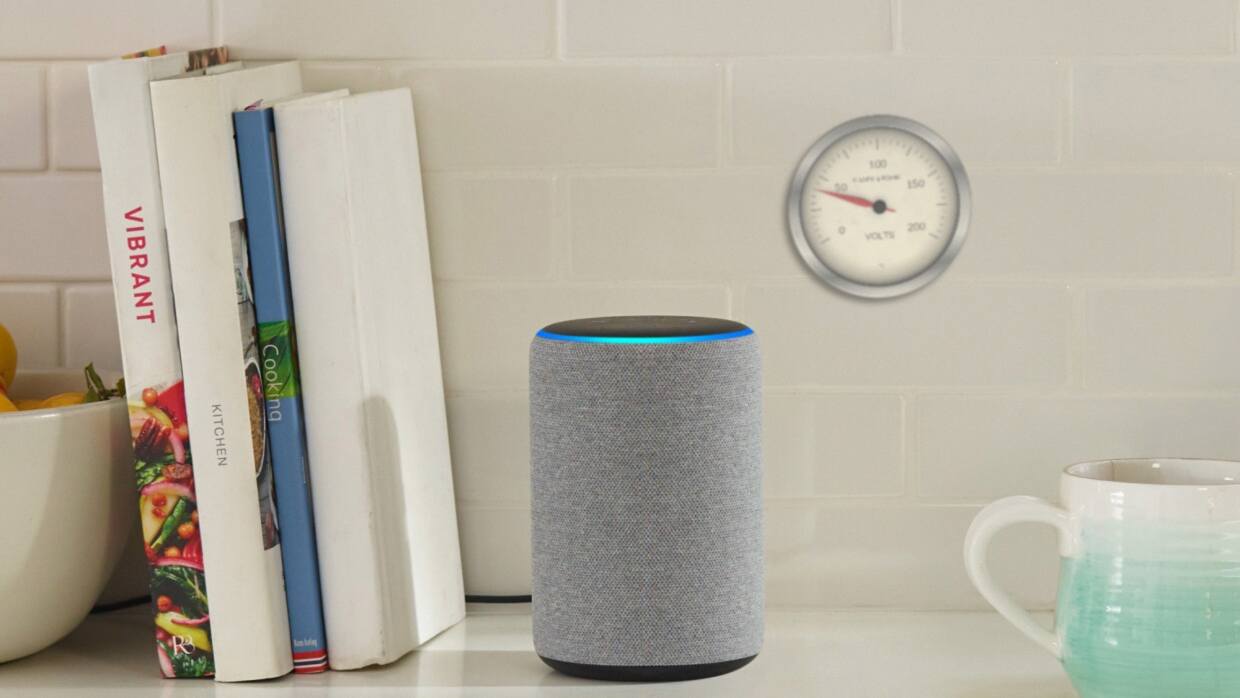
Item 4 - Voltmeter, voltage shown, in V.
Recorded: 40 V
